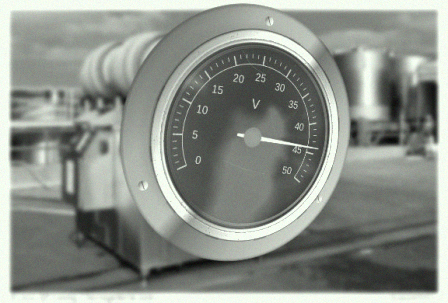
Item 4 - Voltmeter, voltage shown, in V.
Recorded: 44 V
